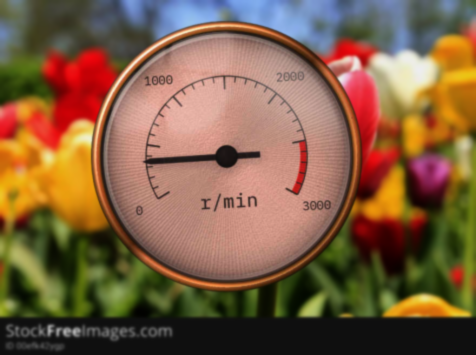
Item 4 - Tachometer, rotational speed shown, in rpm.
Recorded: 350 rpm
